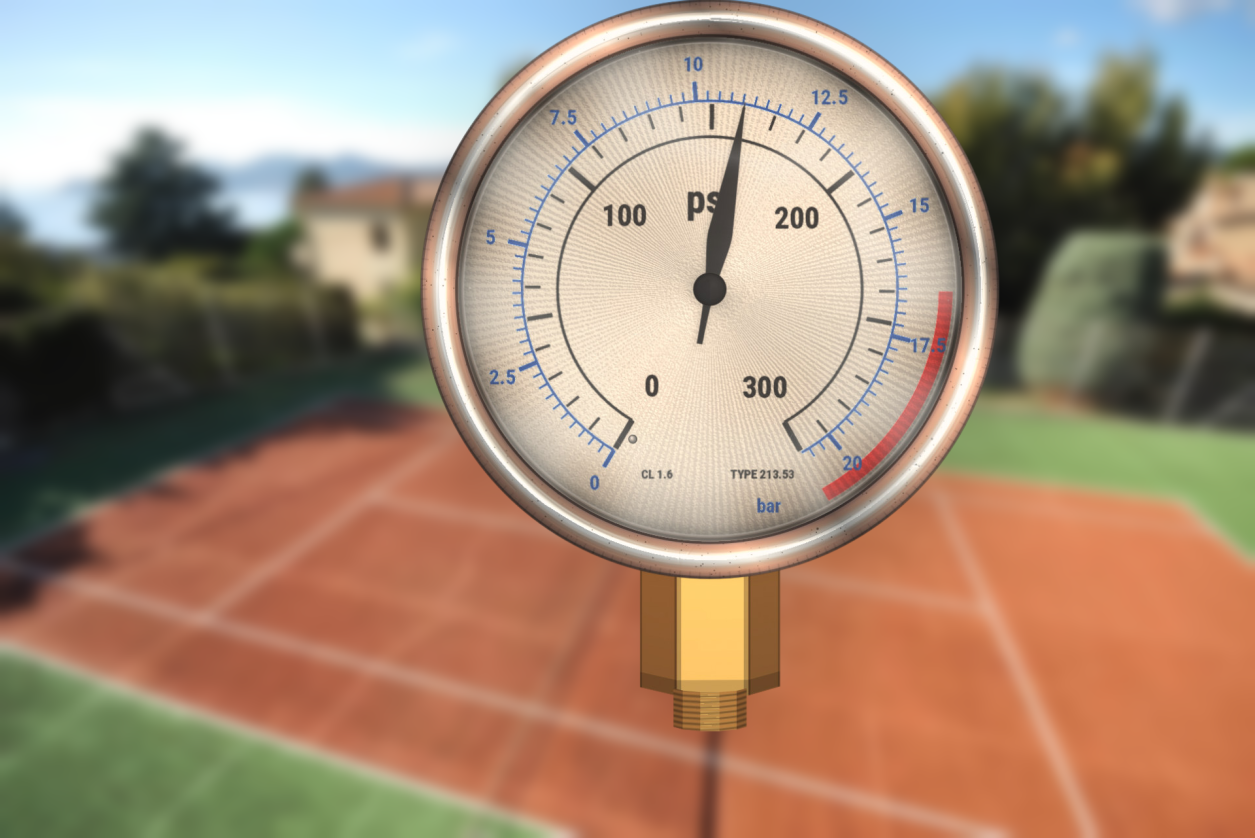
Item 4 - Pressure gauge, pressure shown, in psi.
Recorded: 160 psi
